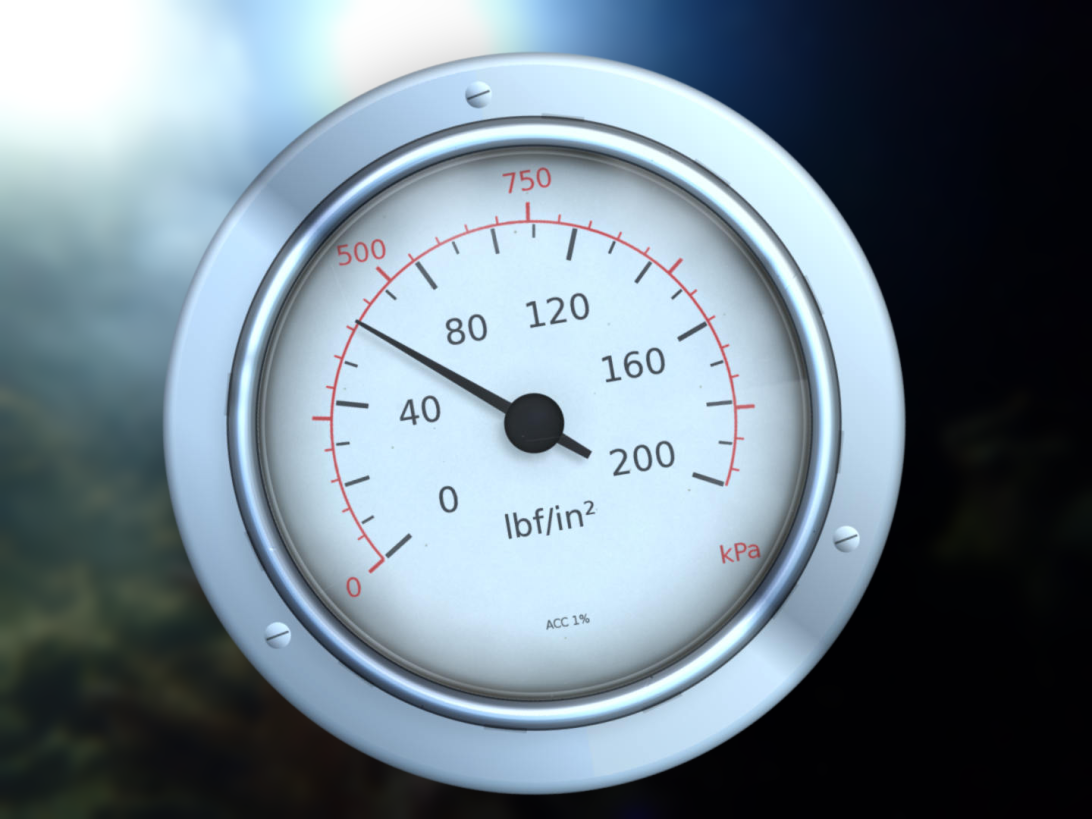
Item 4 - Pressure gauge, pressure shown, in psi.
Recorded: 60 psi
